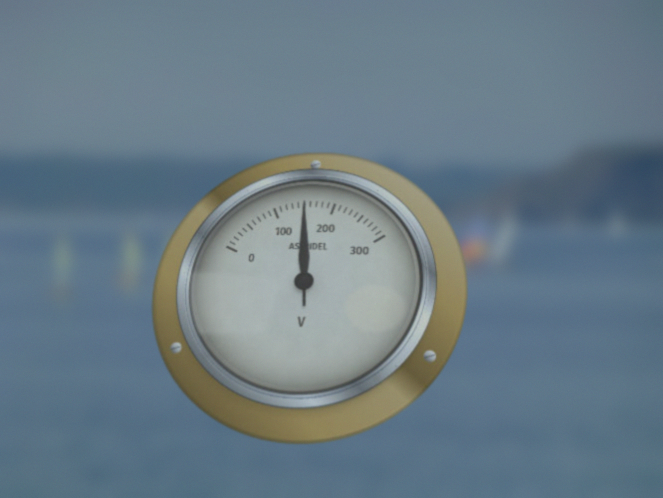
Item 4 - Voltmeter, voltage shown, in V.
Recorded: 150 V
